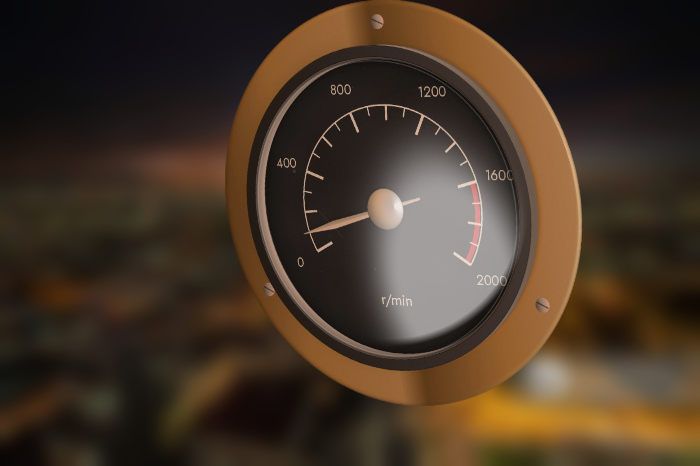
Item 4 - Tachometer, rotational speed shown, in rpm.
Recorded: 100 rpm
